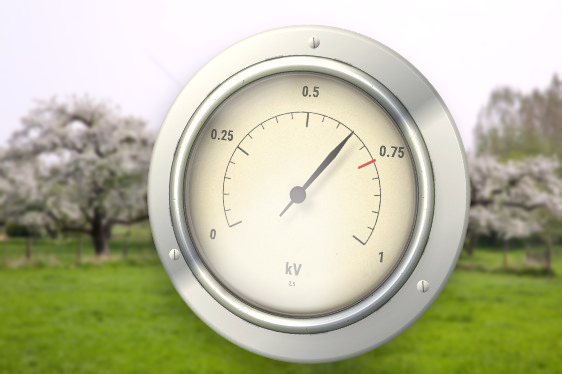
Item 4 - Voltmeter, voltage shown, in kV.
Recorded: 0.65 kV
